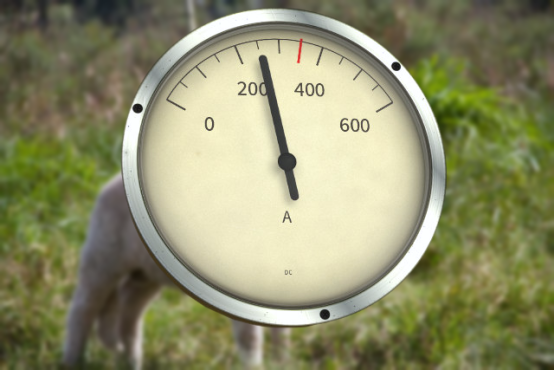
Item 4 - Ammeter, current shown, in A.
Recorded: 250 A
